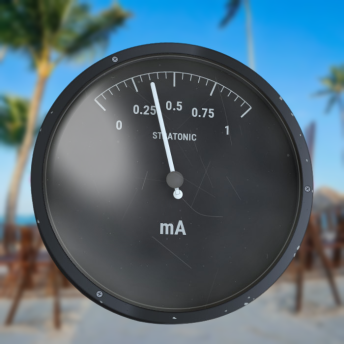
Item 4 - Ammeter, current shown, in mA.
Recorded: 0.35 mA
